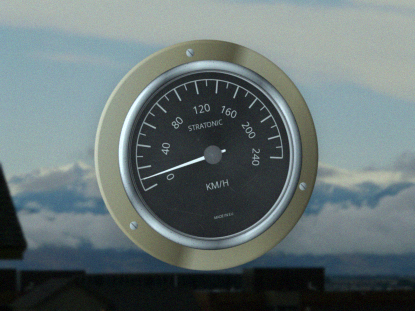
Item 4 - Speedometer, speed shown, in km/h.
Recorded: 10 km/h
